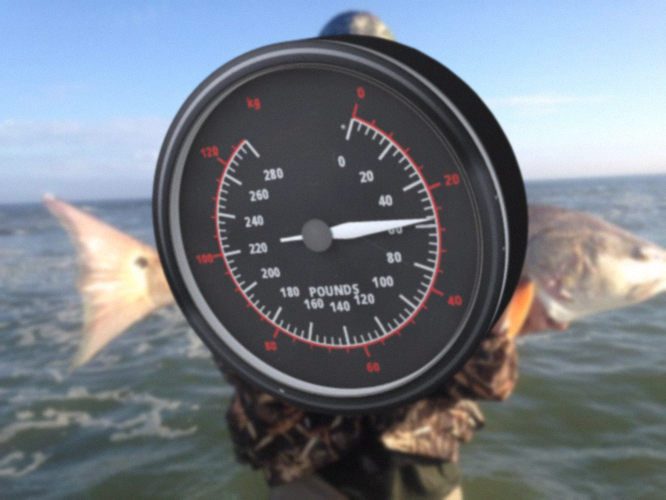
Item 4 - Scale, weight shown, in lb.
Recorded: 56 lb
